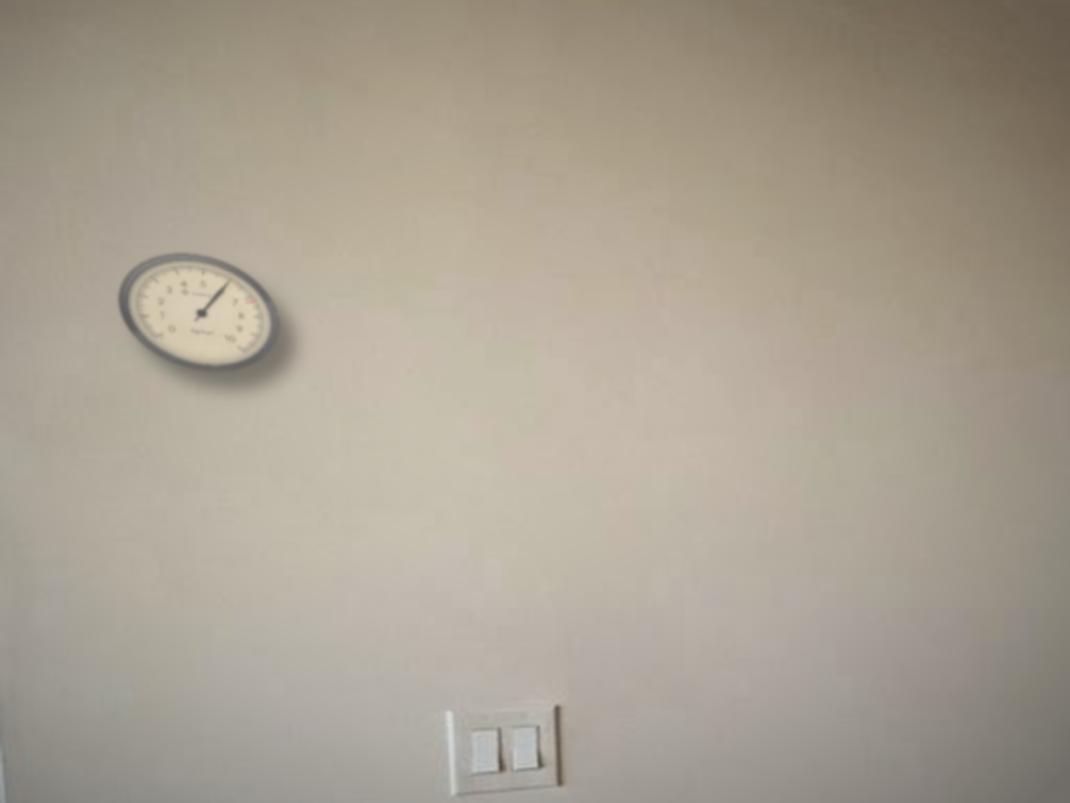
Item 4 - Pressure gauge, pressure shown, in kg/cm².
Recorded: 6 kg/cm²
